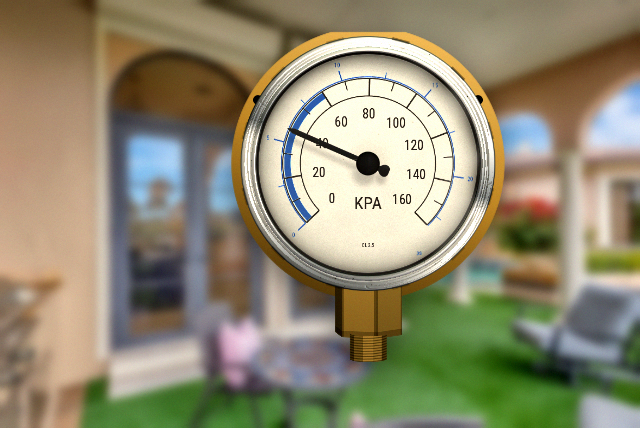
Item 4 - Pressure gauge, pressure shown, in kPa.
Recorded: 40 kPa
